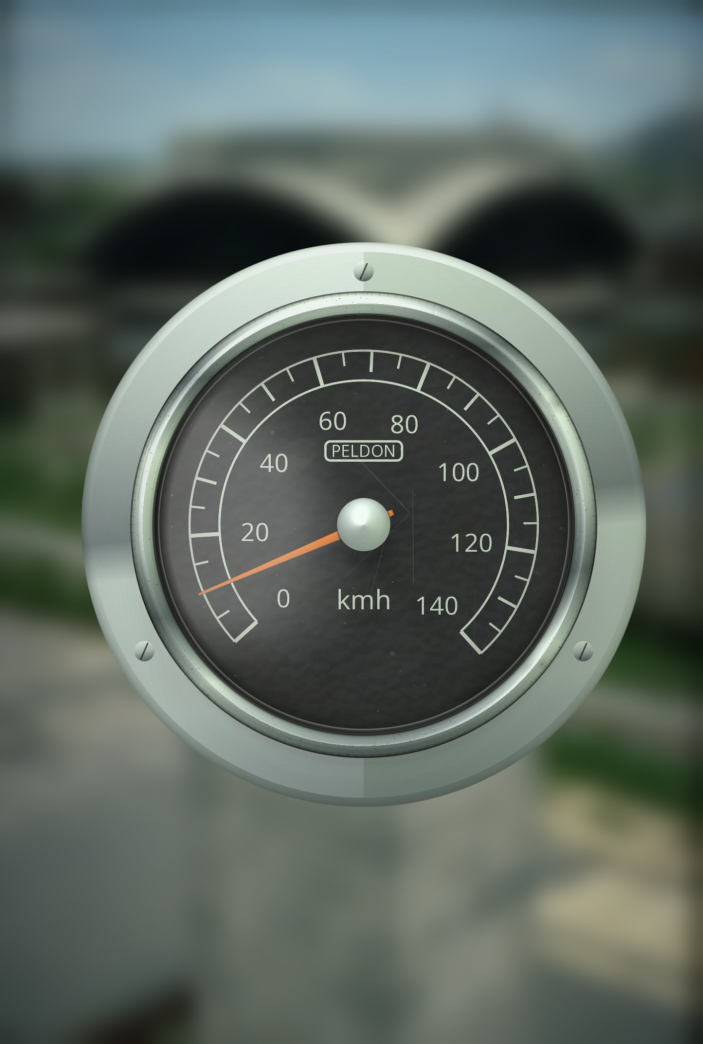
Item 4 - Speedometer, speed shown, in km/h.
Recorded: 10 km/h
